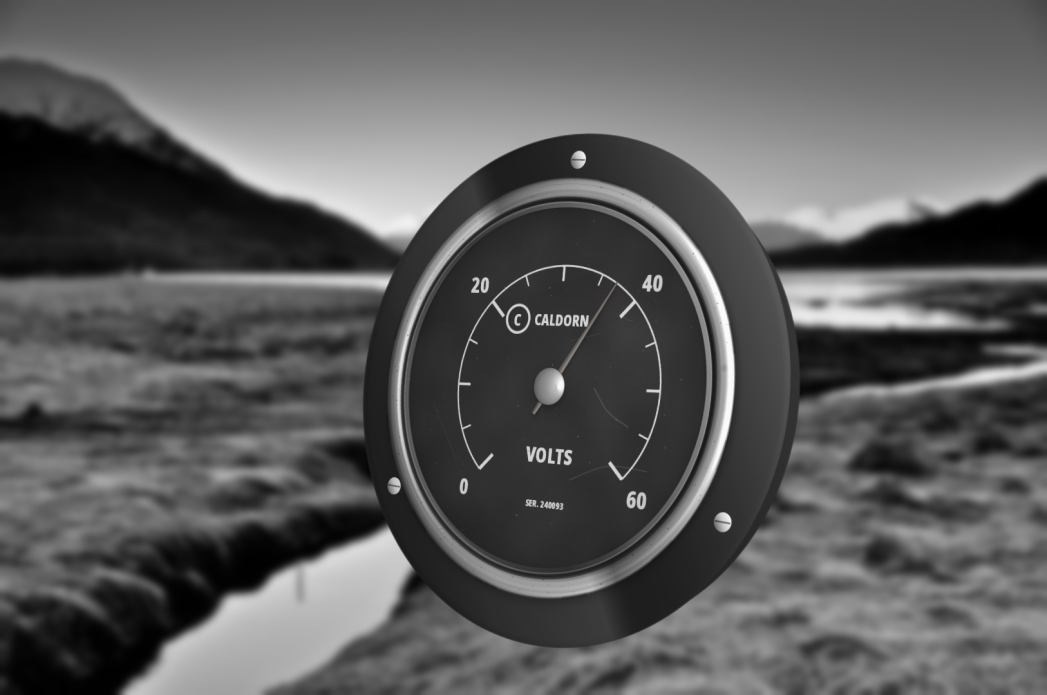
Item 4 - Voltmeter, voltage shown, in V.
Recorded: 37.5 V
